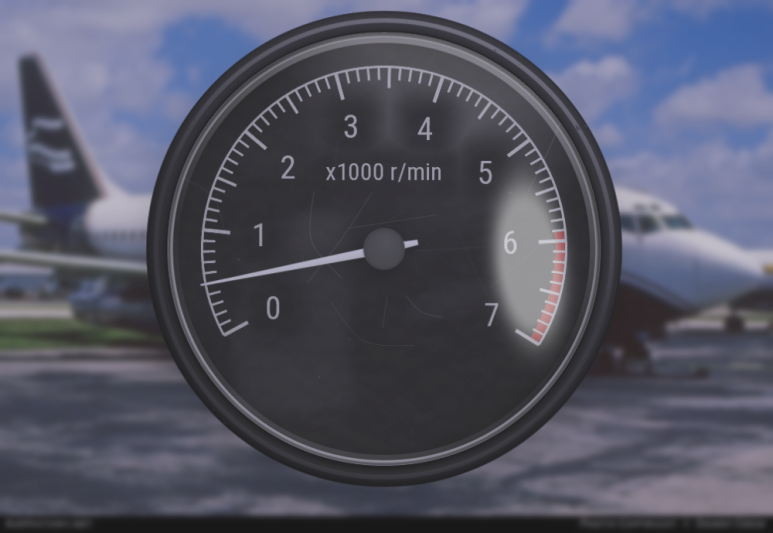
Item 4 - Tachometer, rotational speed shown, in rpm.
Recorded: 500 rpm
